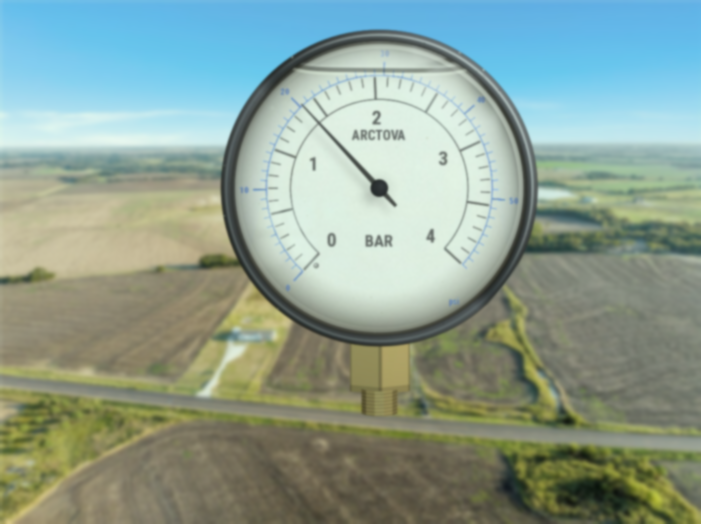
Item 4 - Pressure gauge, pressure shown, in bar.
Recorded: 1.4 bar
